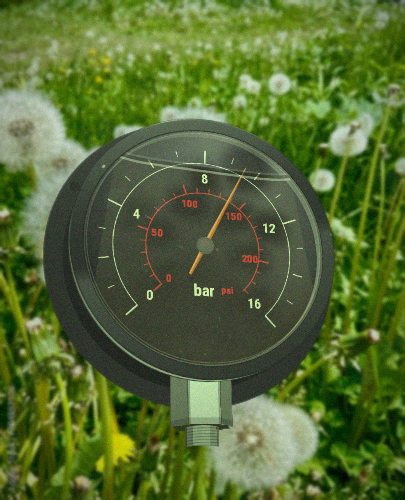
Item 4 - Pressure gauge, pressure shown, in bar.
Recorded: 9.5 bar
